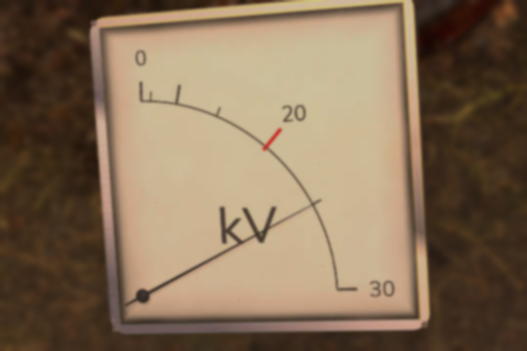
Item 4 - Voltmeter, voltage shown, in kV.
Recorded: 25 kV
